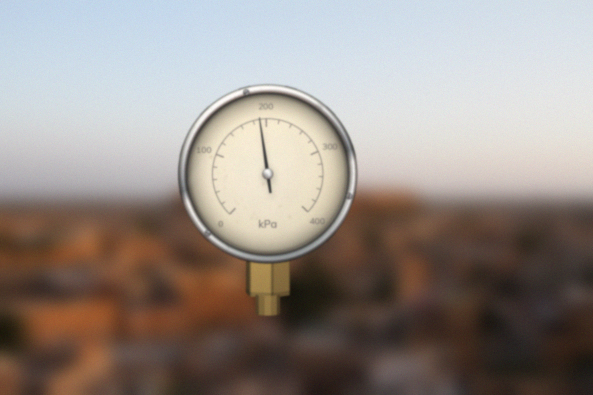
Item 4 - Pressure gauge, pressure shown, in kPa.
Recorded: 190 kPa
